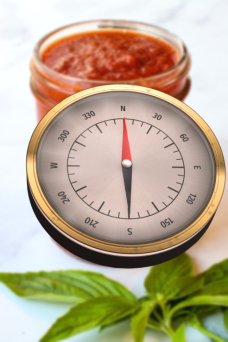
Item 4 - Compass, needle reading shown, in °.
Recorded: 0 °
